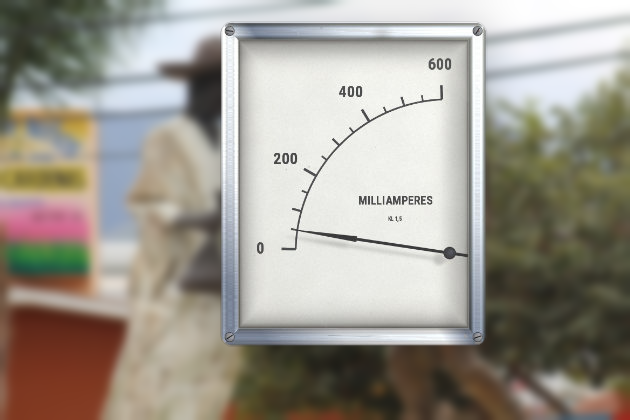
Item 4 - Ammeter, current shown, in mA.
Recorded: 50 mA
